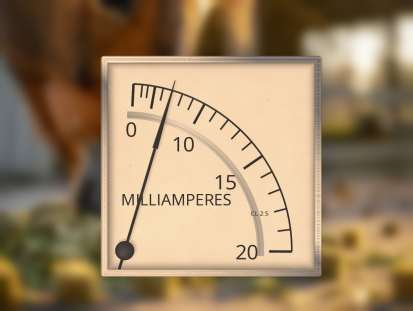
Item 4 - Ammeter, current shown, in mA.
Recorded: 7 mA
